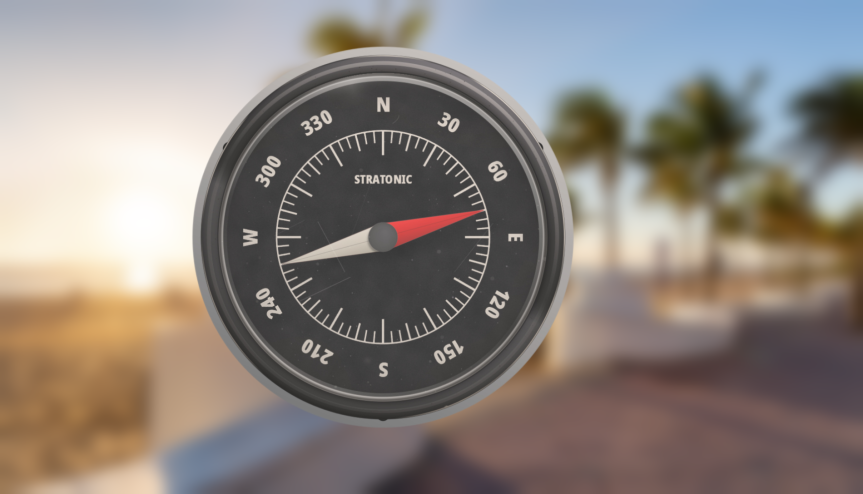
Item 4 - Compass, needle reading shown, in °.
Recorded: 75 °
